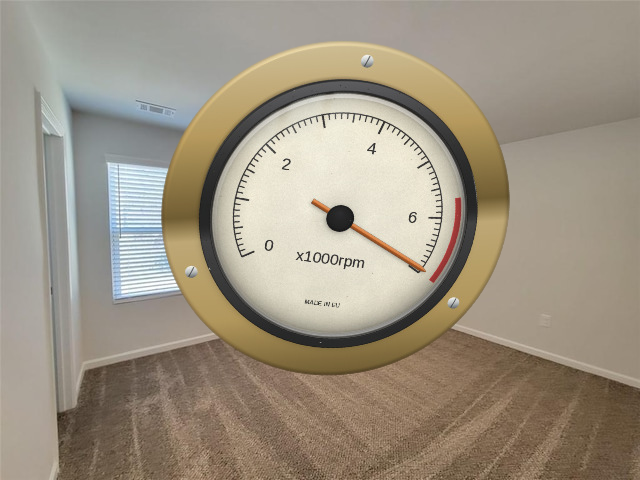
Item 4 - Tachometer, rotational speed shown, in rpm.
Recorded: 6900 rpm
